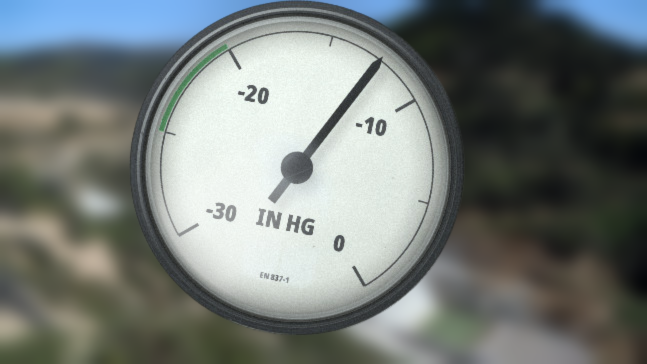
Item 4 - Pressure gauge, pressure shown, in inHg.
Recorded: -12.5 inHg
